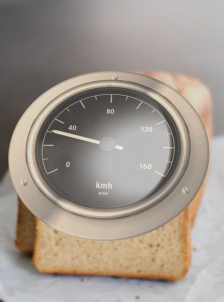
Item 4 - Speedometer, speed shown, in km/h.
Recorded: 30 km/h
